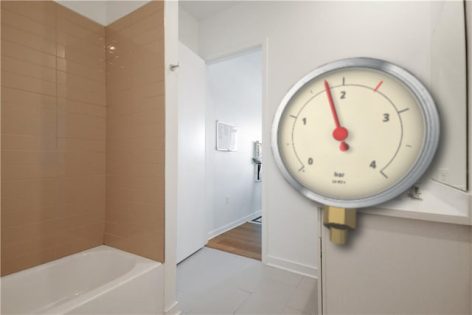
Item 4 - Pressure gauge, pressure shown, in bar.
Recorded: 1.75 bar
